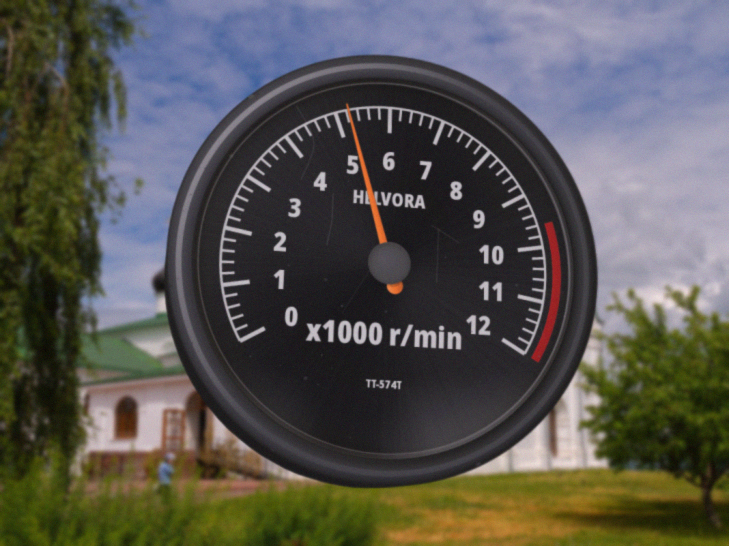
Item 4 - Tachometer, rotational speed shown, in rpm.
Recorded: 5200 rpm
